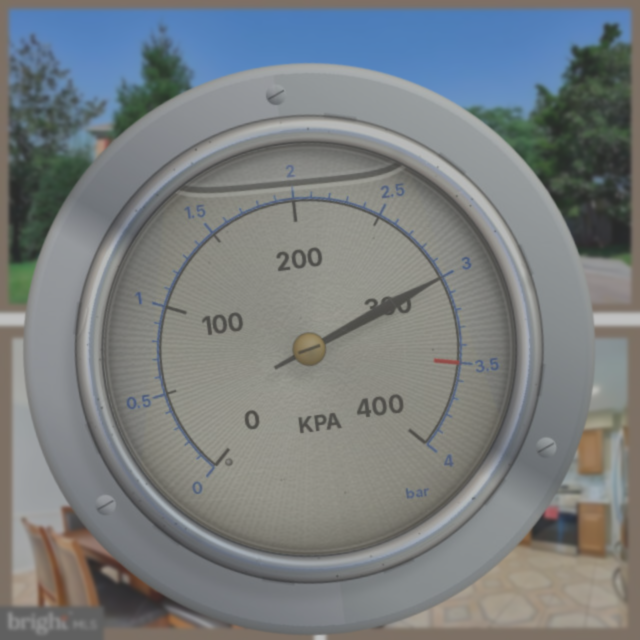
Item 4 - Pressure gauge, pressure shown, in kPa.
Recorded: 300 kPa
